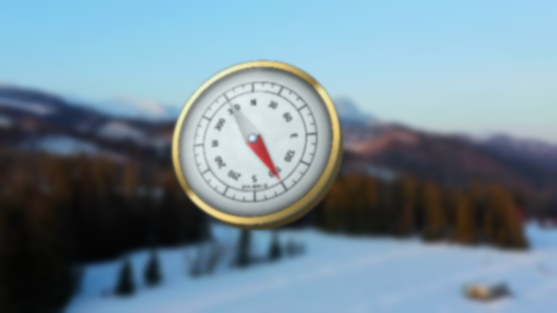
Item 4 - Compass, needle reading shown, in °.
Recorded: 150 °
